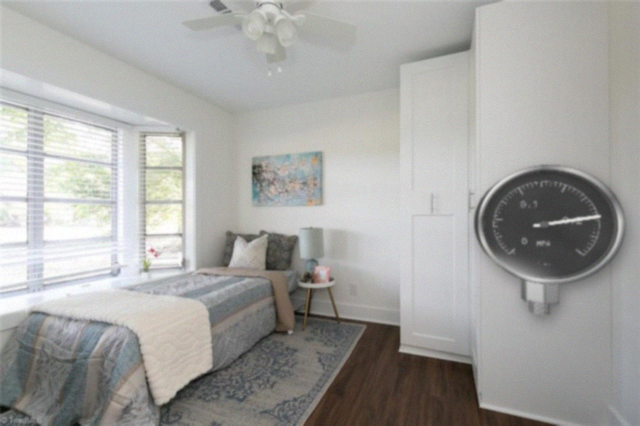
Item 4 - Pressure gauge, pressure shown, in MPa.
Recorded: 0.2 MPa
